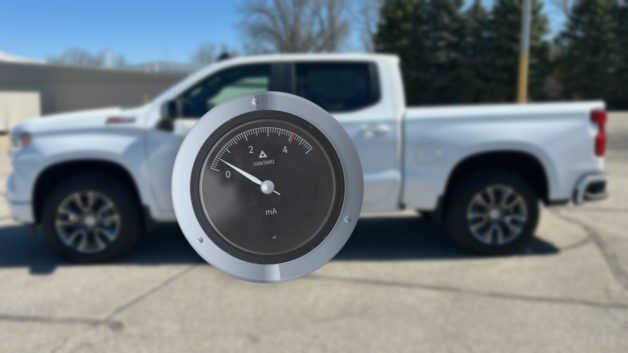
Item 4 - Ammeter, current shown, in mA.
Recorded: 0.5 mA
